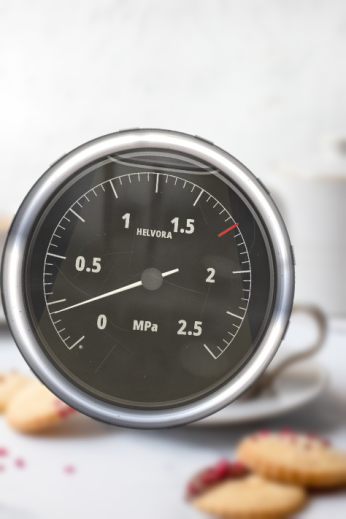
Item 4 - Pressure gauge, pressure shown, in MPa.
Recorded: 0.2 MPa
